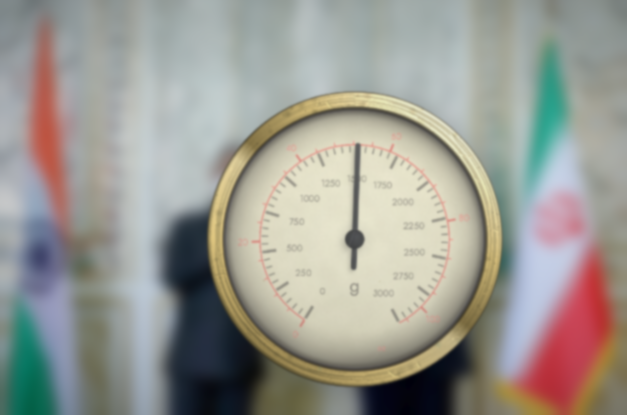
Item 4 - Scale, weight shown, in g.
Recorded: 1500 g
